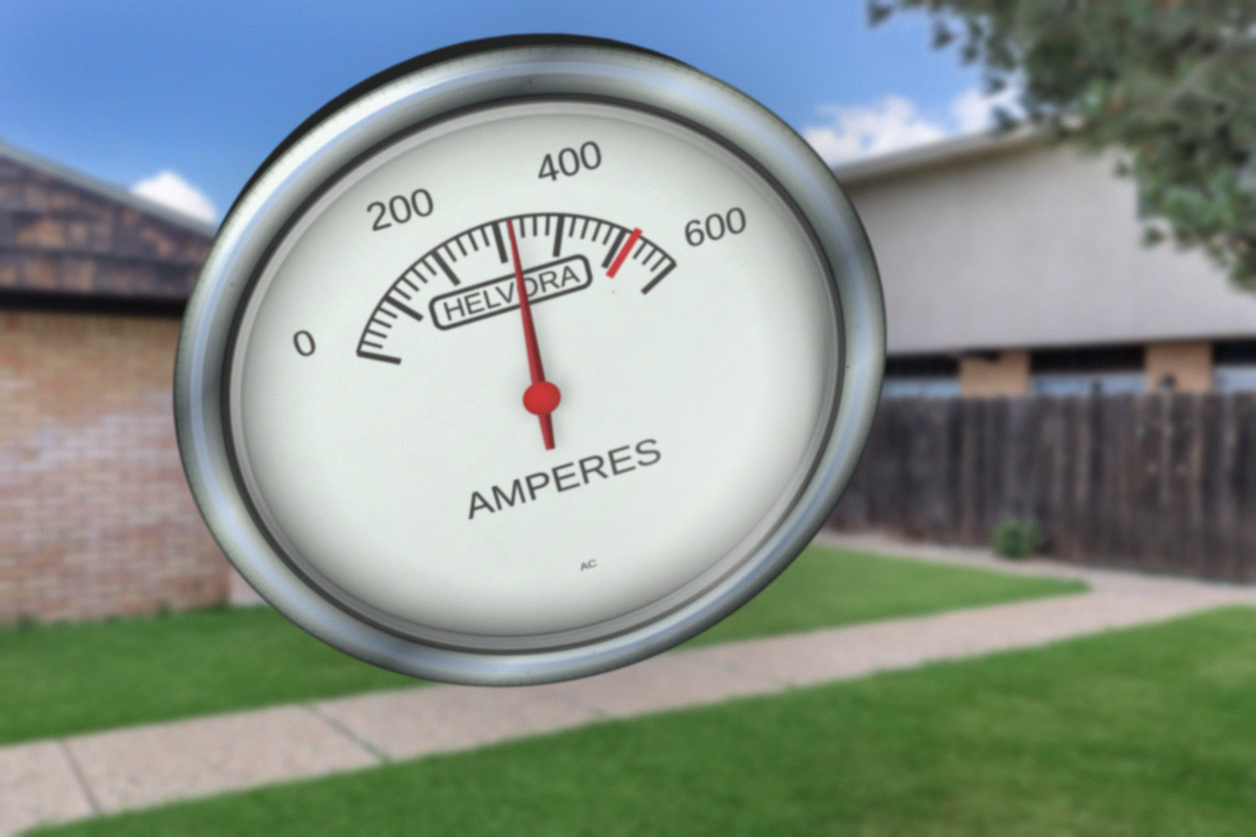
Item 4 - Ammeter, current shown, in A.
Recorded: 320 A
